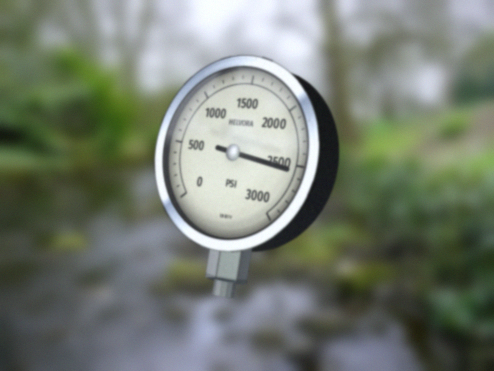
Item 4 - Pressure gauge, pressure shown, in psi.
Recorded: 2550 psi
